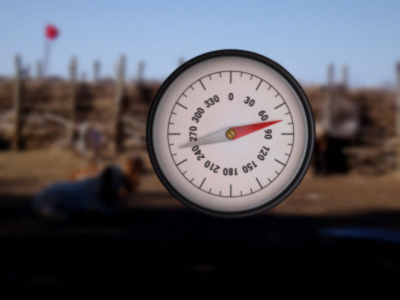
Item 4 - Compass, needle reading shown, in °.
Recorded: 75 °
